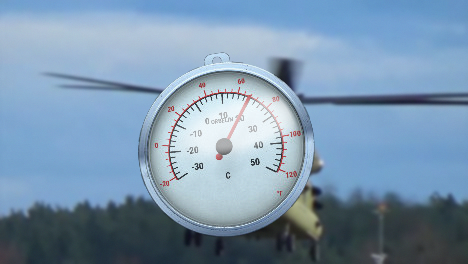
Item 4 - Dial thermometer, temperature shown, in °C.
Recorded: 20 °C
